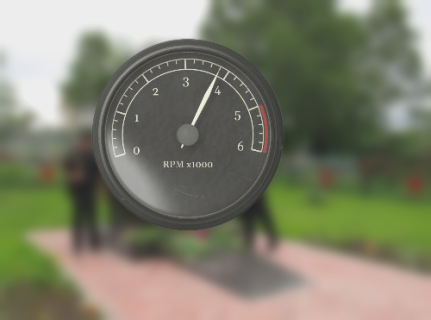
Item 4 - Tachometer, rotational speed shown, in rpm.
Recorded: 3800 rpm
